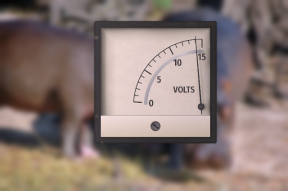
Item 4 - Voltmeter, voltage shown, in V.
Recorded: 14 V
